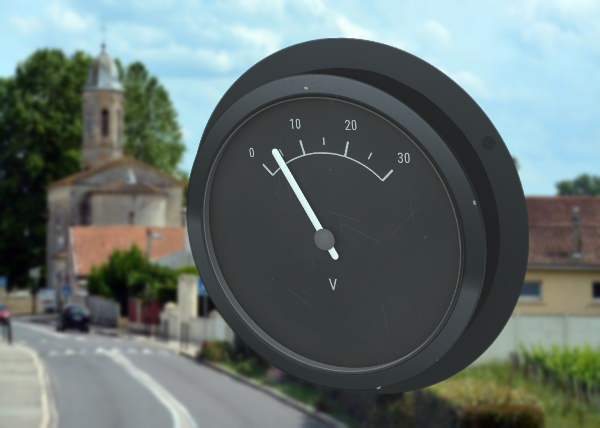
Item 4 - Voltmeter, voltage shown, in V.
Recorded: 5 V
